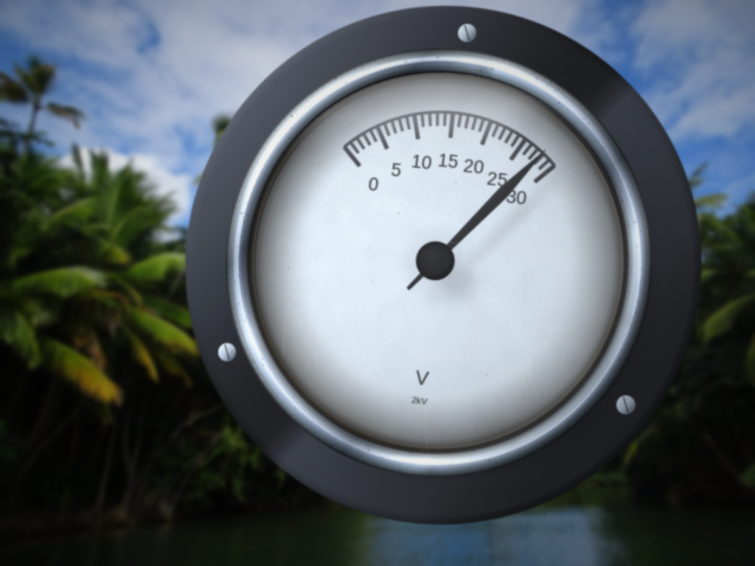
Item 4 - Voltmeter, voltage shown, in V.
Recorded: 28 V
